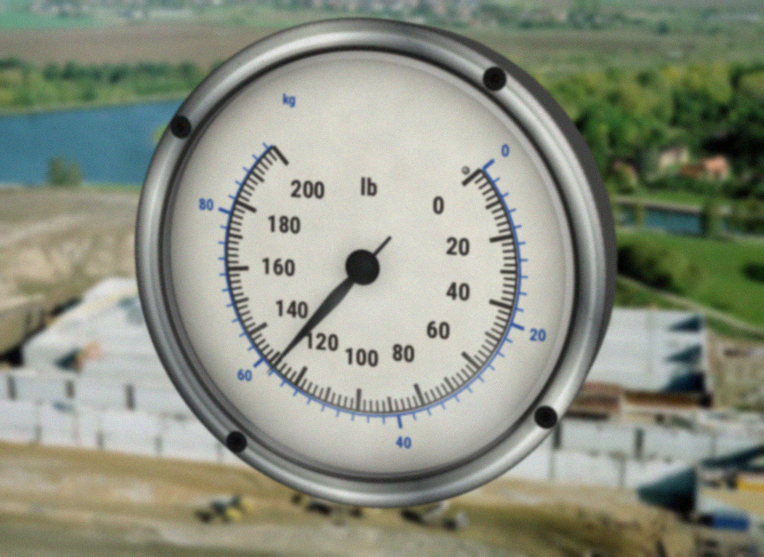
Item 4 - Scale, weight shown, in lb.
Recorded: 128 lb
